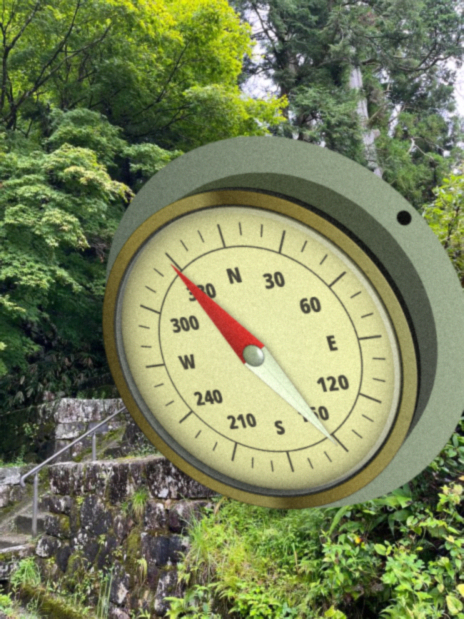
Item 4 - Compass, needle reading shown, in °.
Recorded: 330 °
